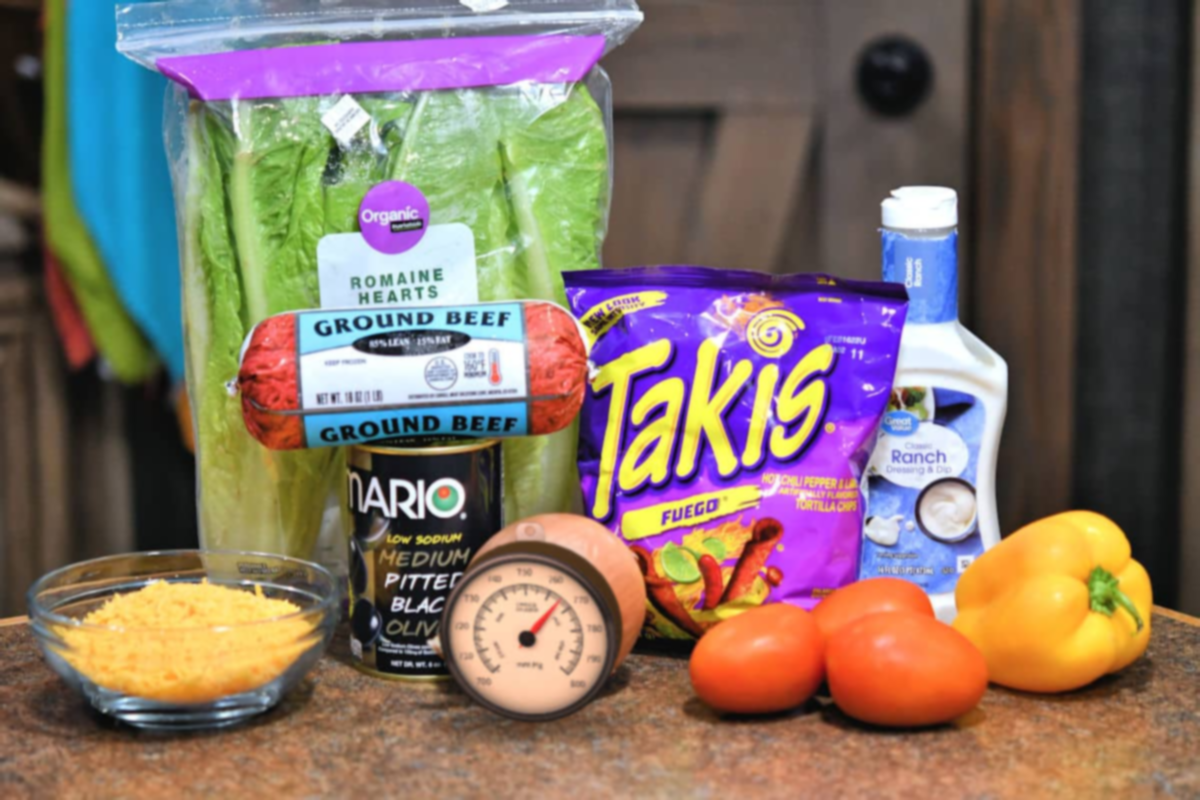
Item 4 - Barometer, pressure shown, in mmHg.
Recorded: 765 mmHg
